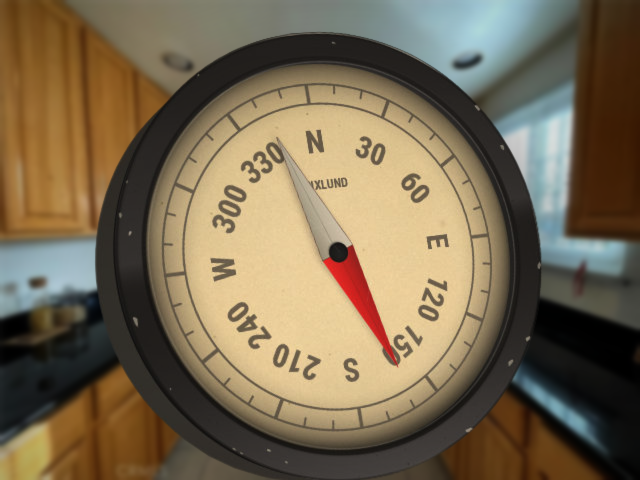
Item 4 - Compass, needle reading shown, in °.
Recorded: 160 °
